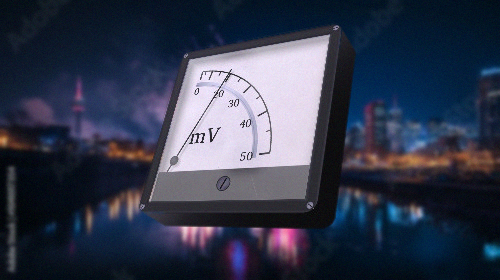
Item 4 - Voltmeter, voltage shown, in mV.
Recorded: 20 mV
